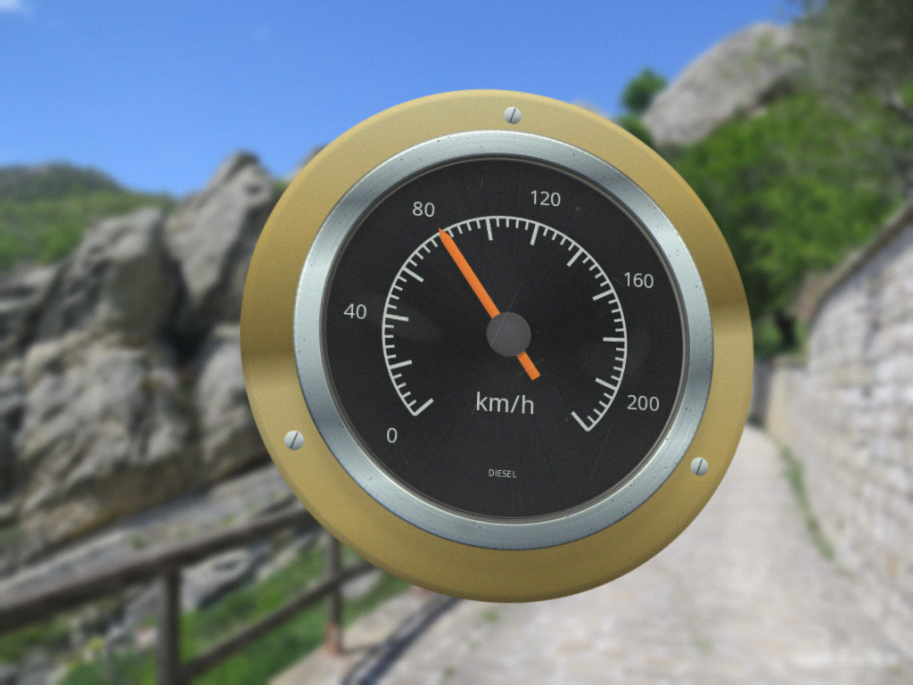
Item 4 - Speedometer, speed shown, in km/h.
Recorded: 80 km/h
